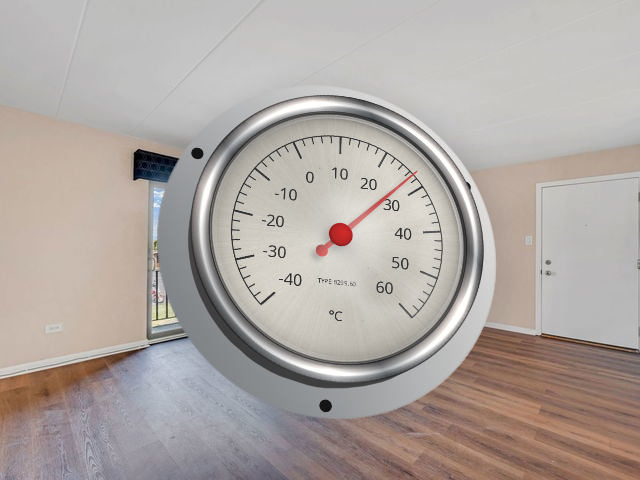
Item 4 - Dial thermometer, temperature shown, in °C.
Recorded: 27 °C
